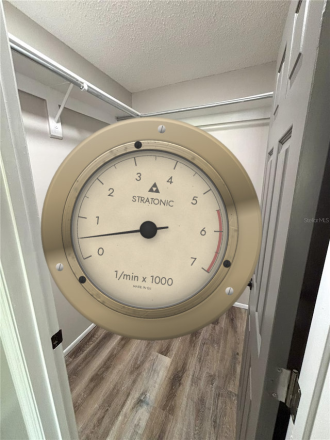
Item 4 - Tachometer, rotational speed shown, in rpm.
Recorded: 500 rpm
